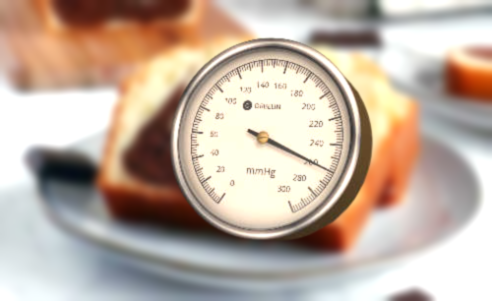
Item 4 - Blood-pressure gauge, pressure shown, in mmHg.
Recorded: 260 mmHg
